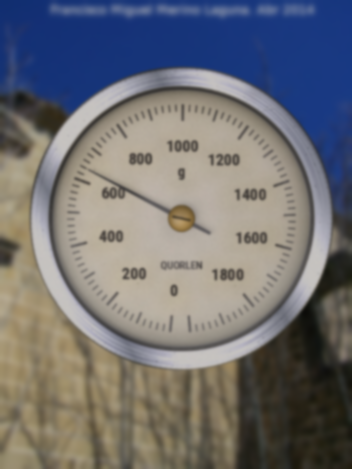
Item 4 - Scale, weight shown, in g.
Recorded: 640 g
